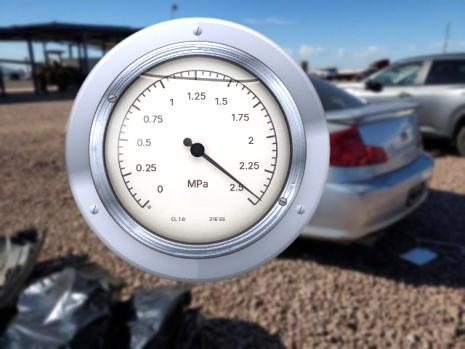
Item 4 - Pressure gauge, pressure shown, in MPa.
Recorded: 2.45 MPa
